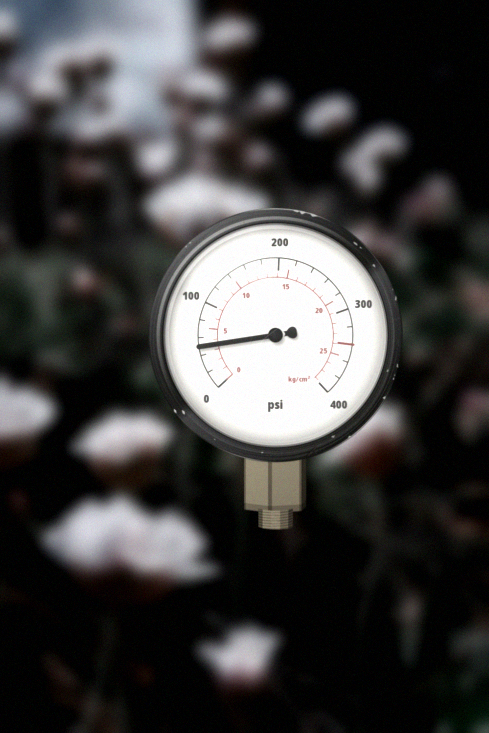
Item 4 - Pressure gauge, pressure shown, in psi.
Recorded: 50 psi
